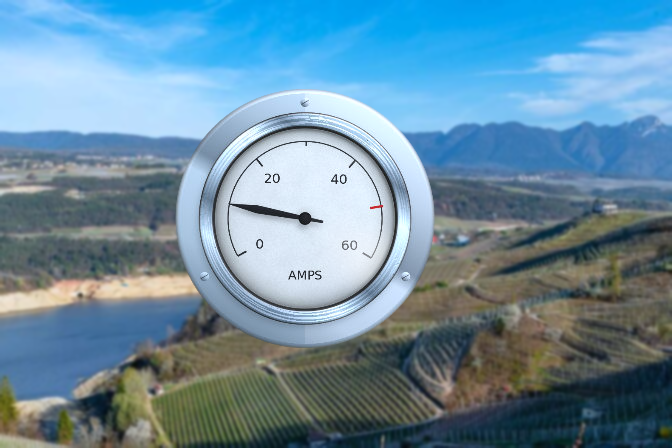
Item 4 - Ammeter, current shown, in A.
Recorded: 10 A
